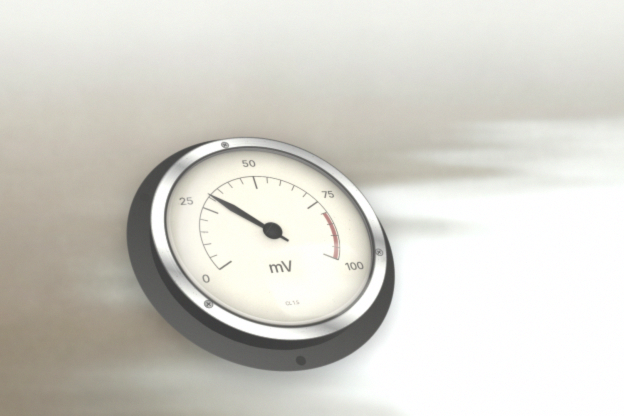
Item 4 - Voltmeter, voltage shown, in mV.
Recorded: 30 mV
